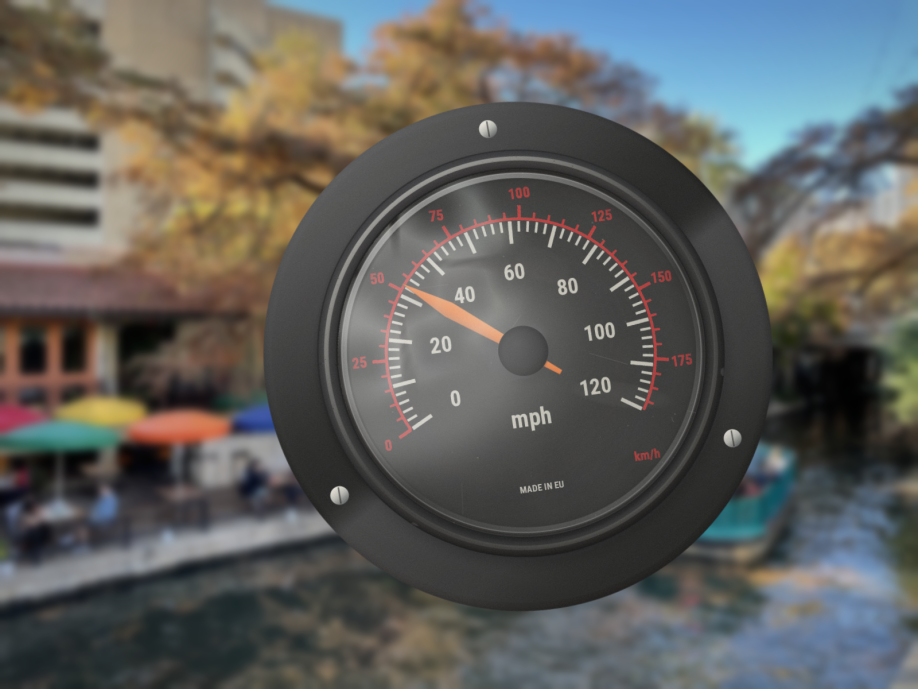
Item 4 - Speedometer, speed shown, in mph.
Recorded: 32 mph
